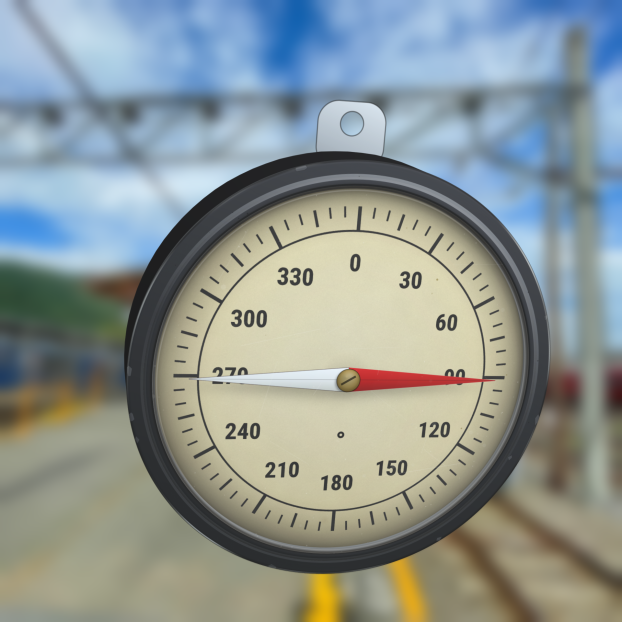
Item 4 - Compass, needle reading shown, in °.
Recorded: 90 °
